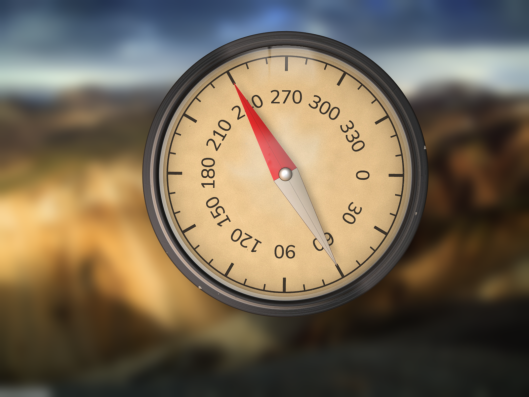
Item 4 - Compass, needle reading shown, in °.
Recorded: 240 °
